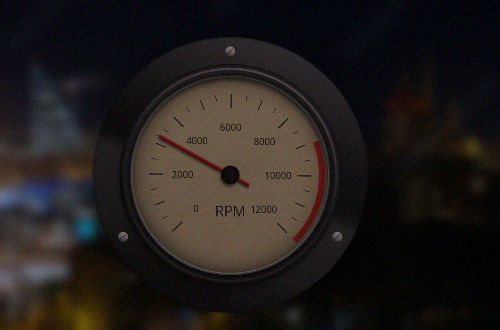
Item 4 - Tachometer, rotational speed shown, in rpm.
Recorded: 3250 rpm
